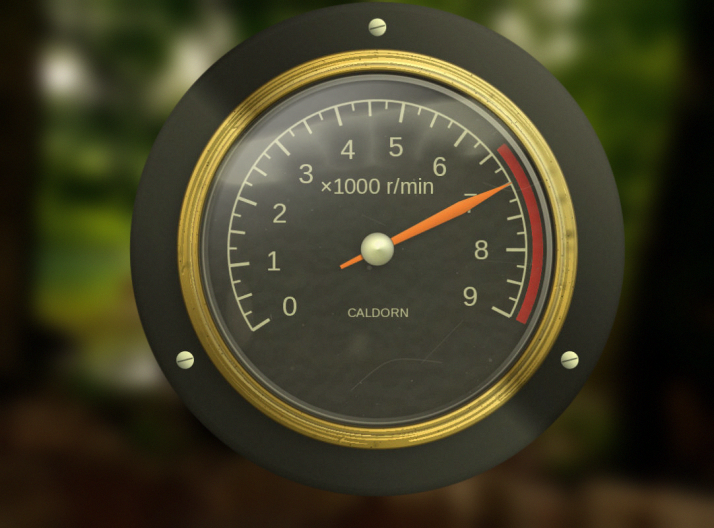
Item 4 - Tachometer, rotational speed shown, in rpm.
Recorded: 7000 rpm
